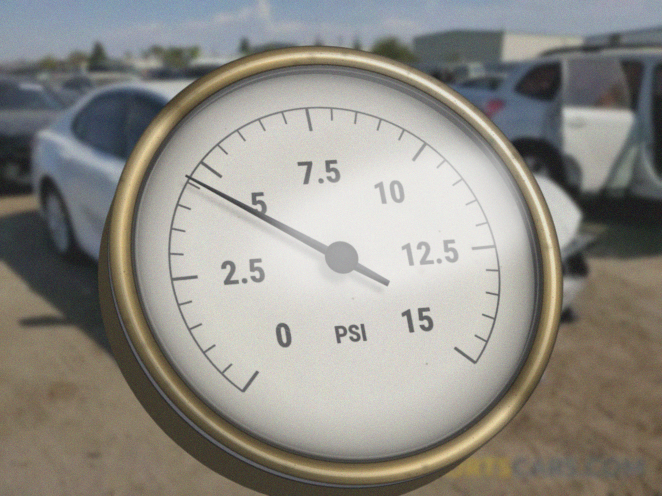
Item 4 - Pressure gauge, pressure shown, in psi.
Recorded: 4.5 psi
